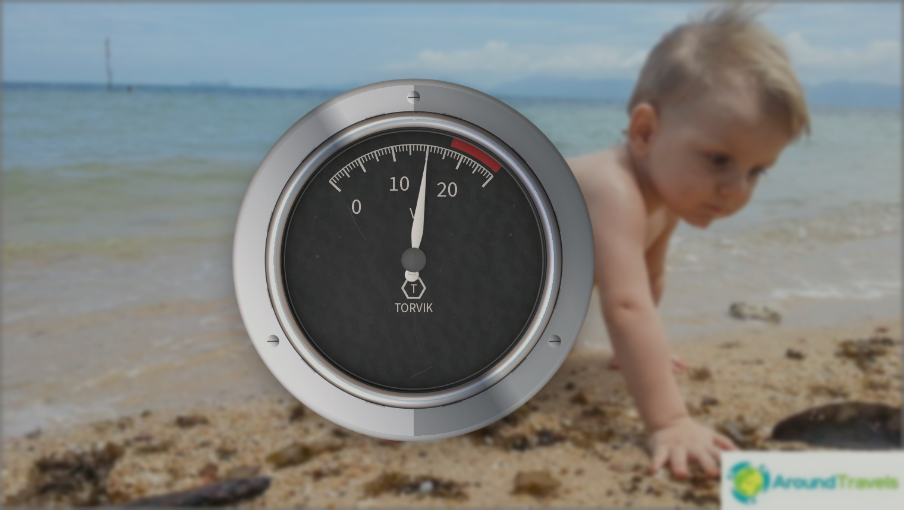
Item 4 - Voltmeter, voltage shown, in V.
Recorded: 15 V
